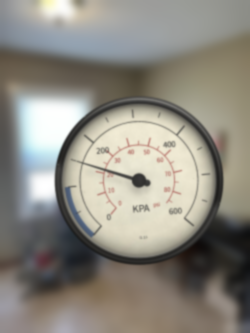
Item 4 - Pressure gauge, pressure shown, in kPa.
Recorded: 150 kPa
